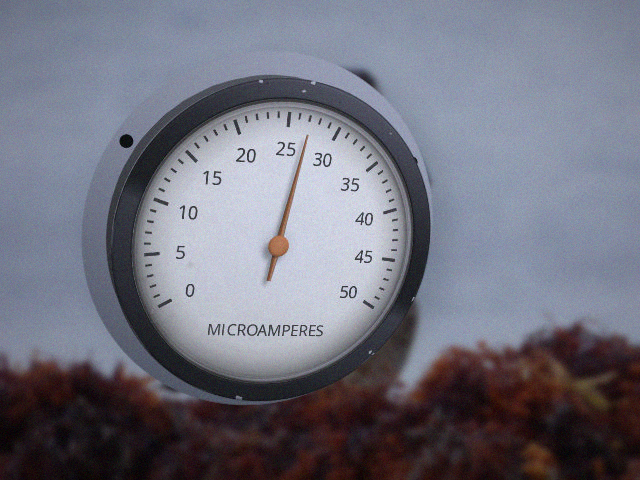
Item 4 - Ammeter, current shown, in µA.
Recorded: 27 µA
